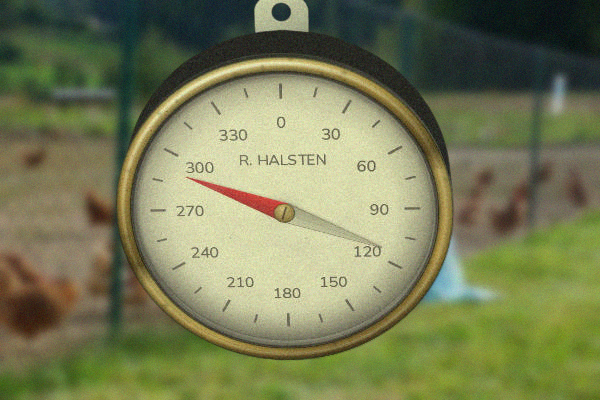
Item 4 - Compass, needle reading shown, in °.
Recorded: 292.5 °
